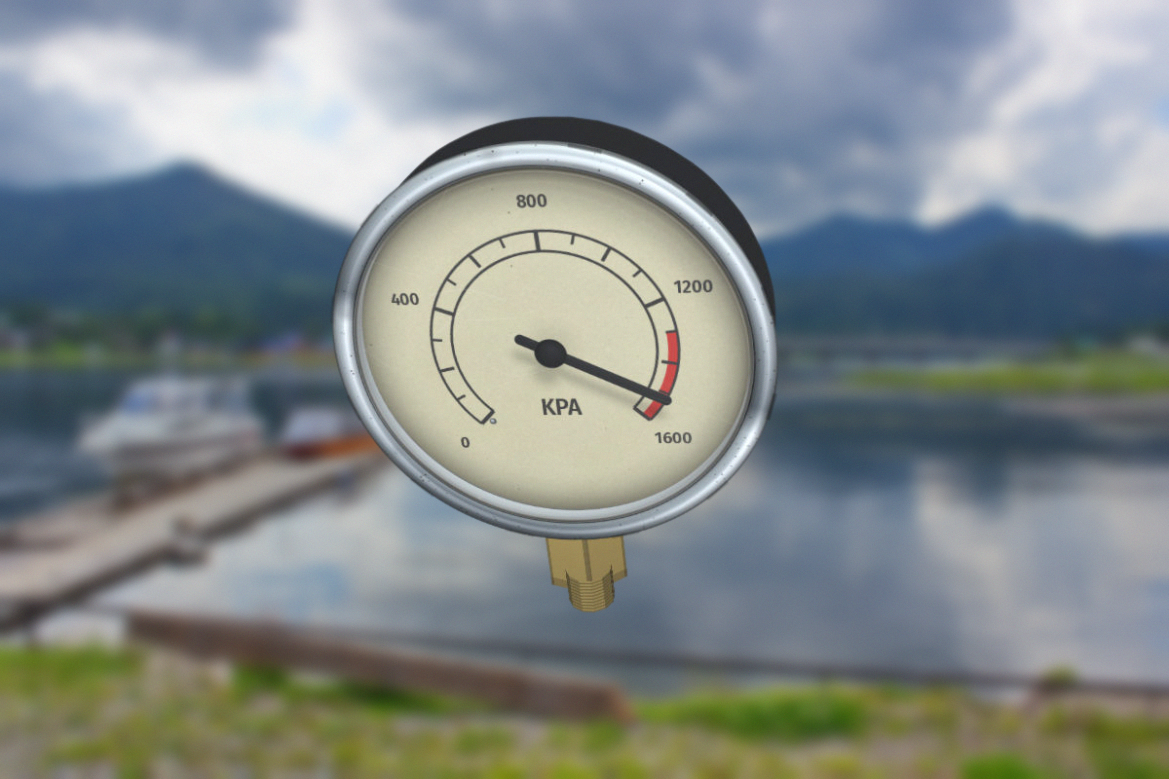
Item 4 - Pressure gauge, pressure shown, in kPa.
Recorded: 1500 kPa
